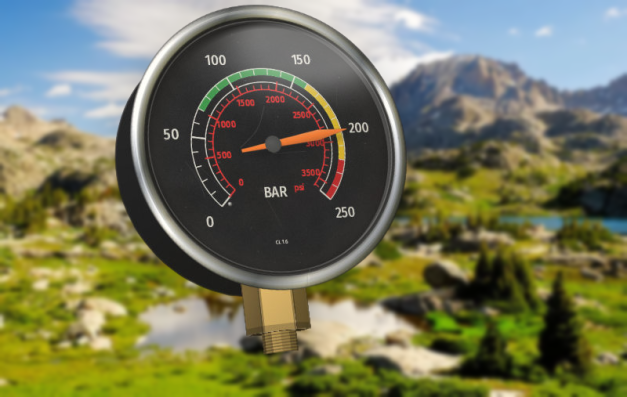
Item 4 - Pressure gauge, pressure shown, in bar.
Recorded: 200 bar
